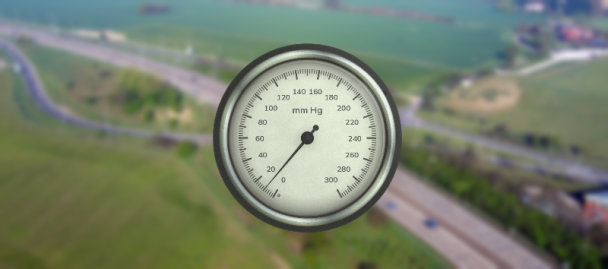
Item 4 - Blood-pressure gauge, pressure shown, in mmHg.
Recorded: 10 mmHg
